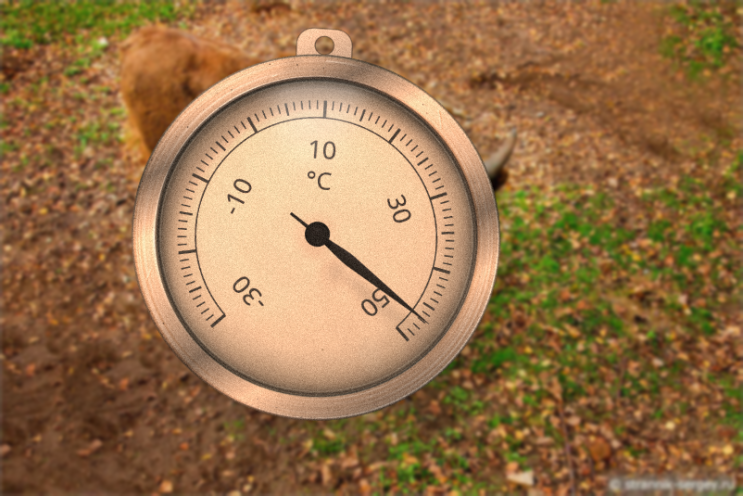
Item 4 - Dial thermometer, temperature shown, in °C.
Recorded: 47 °C
